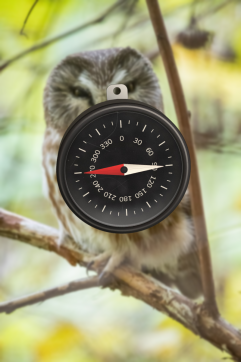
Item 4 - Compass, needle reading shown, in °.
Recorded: 270 °
